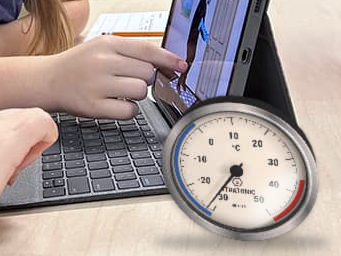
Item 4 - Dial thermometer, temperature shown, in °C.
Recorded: -28 °C
